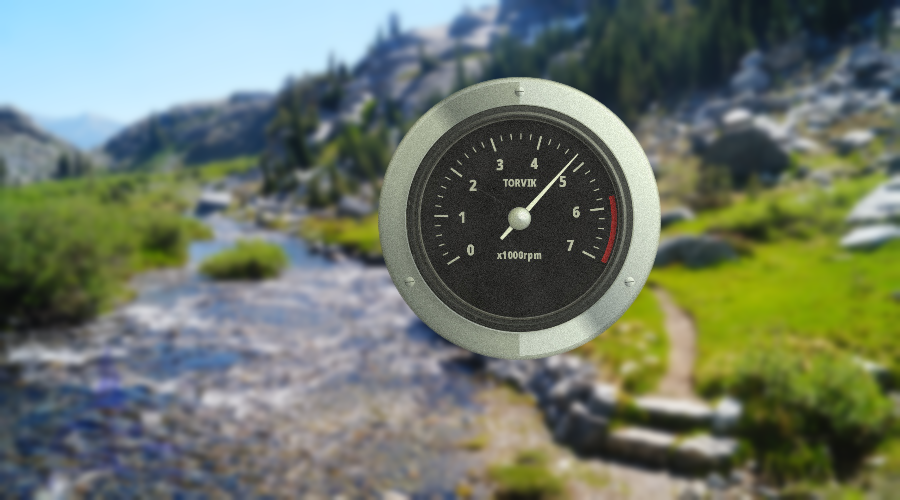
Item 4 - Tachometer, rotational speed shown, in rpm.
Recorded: 4800 rpm
